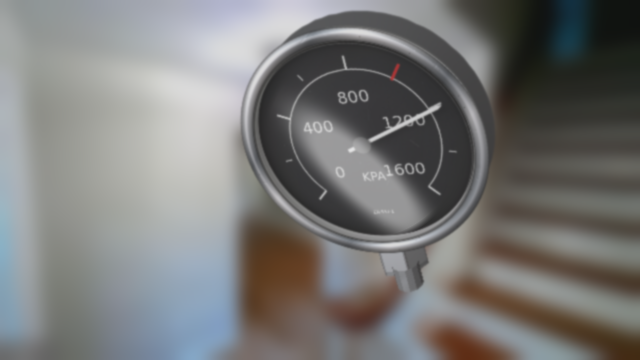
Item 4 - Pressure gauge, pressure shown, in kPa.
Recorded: 1200 kPa
